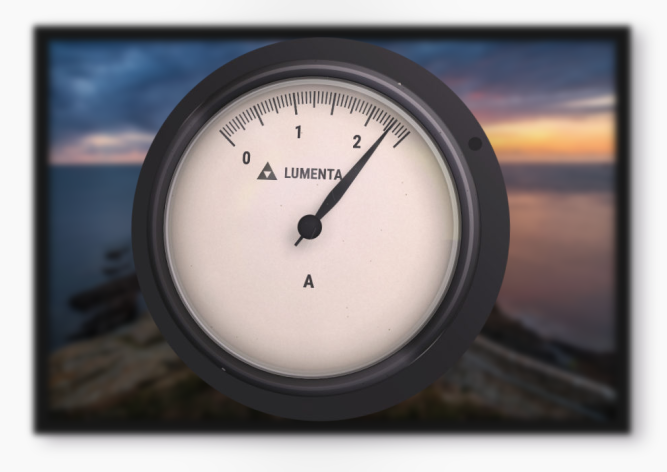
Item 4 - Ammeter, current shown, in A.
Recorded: 2.3 A
